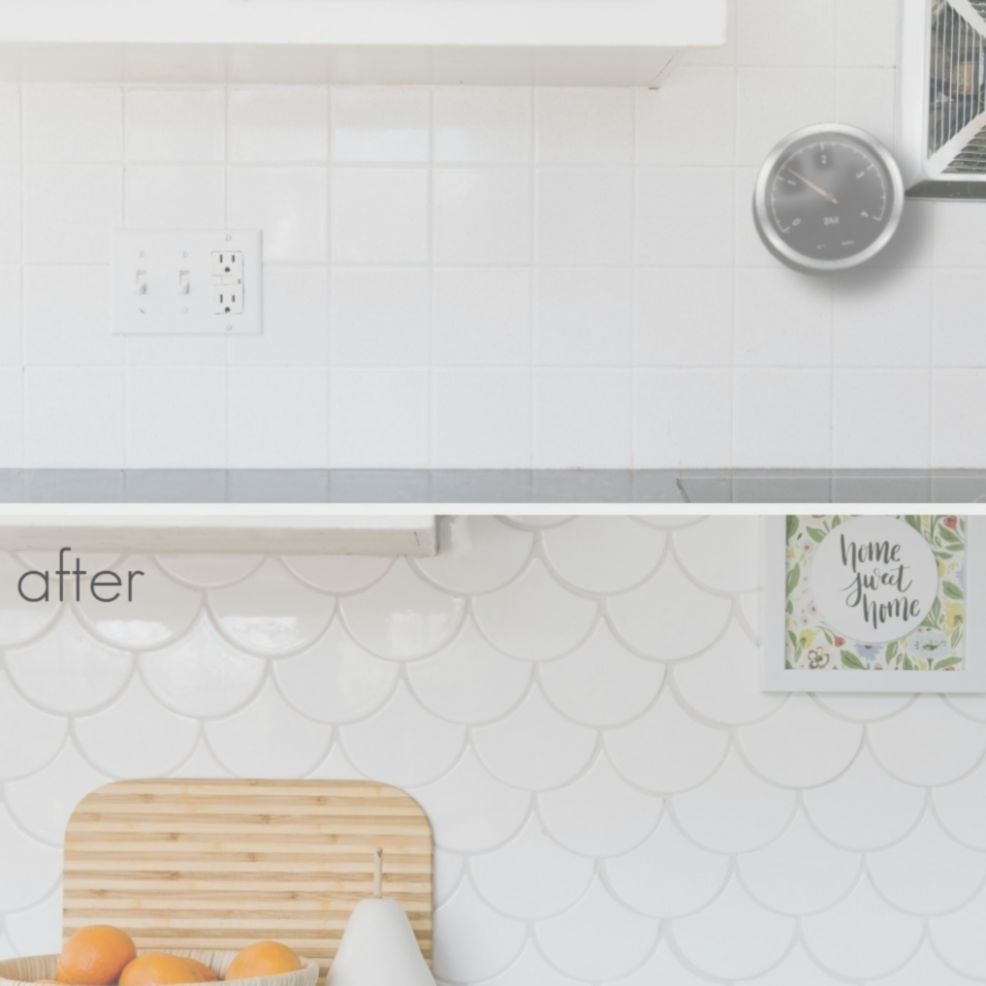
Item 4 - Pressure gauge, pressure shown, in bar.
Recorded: 1.2 bar
